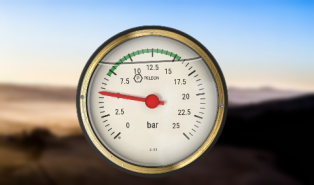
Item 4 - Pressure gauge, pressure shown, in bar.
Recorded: 5 bar
